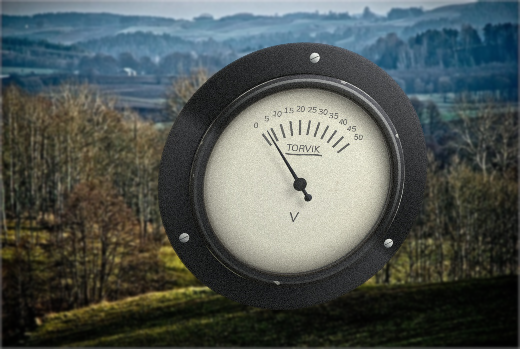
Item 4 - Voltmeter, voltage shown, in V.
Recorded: 2.5 V
